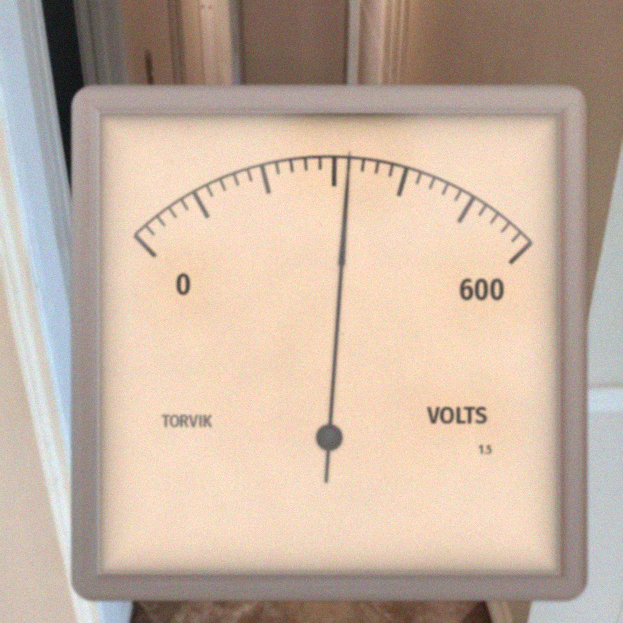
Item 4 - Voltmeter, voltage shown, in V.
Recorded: 320 V
